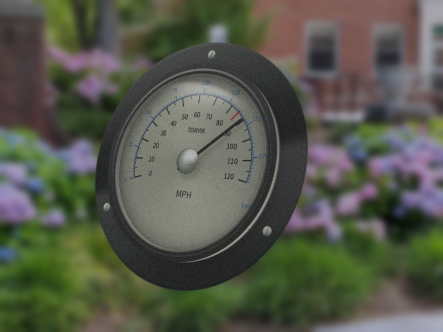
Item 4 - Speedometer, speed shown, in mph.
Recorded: 90 mph
